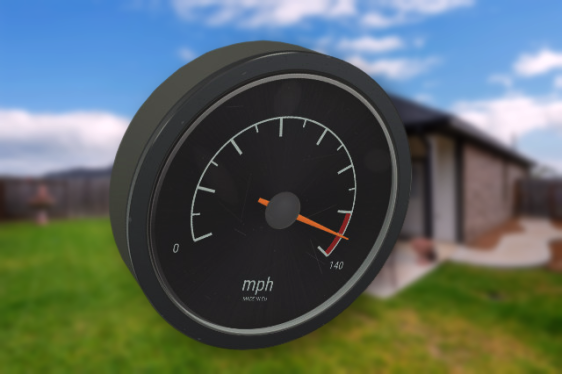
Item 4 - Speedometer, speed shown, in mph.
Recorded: 130 mph
